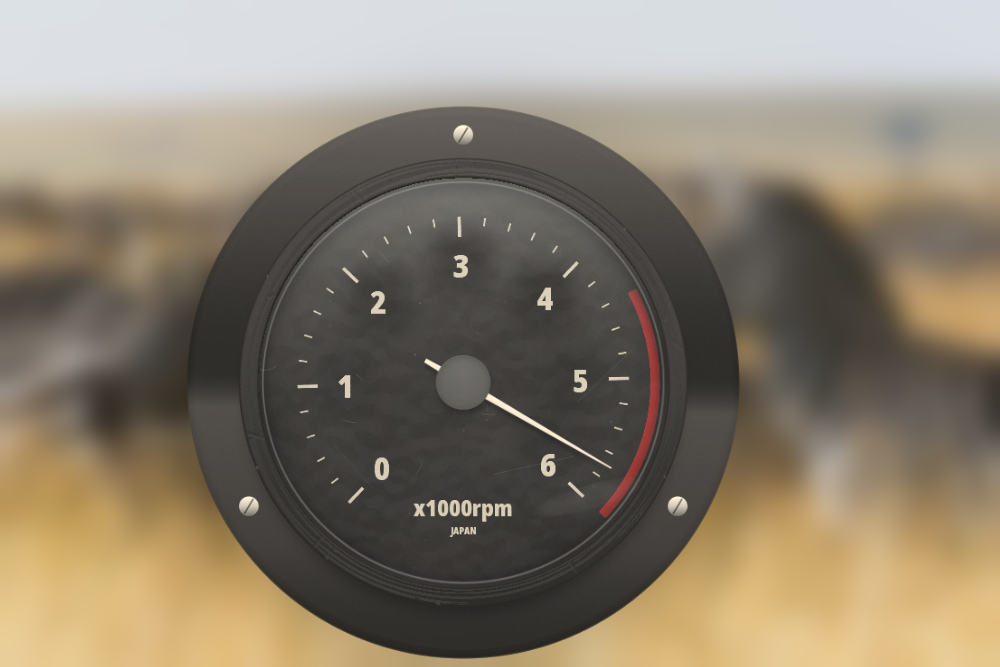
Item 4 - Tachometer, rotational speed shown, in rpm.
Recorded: 5700 rpm
